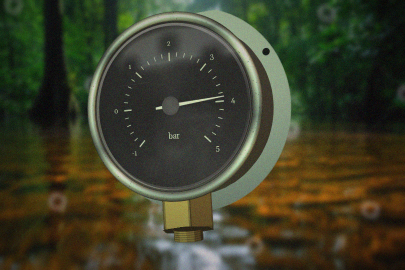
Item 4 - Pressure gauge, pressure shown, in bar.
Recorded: 3.9 bar
